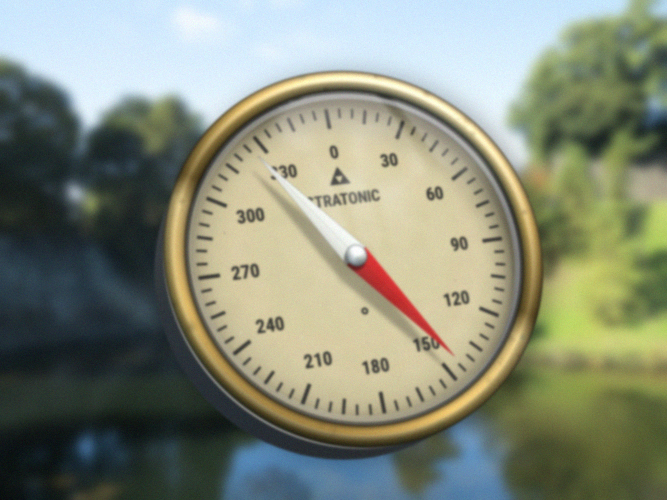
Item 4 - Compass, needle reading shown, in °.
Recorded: 145 °
